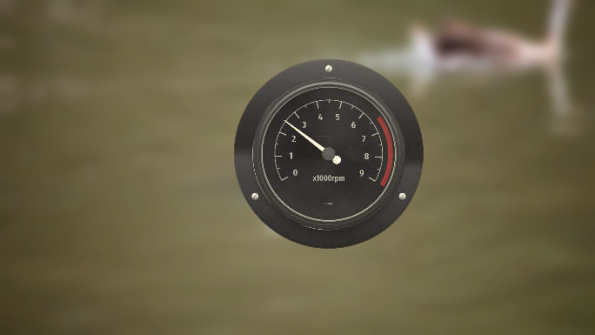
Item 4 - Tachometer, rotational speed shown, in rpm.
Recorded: 2500 rpm
